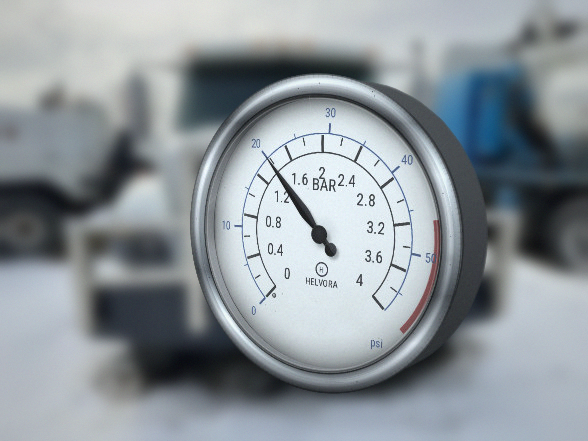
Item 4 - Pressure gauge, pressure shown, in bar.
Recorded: 1.4 bar
